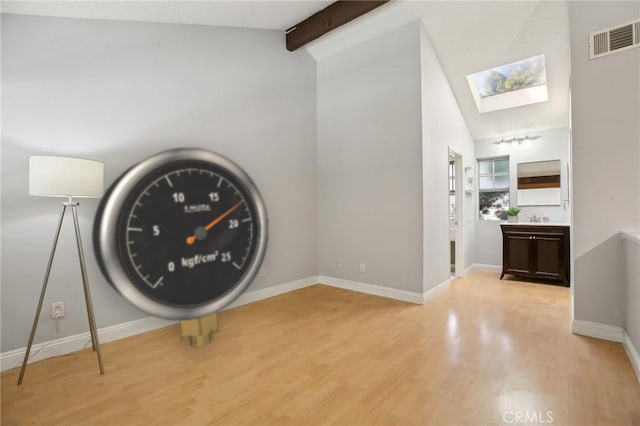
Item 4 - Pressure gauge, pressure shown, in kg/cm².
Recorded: 18 kg/cm²
